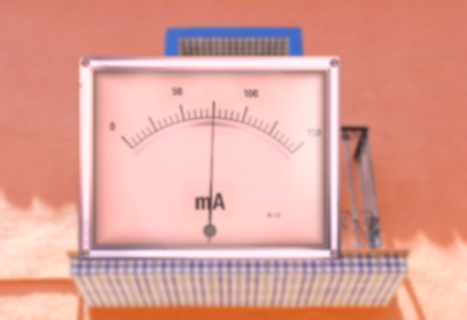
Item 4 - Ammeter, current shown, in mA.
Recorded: 75 mA
